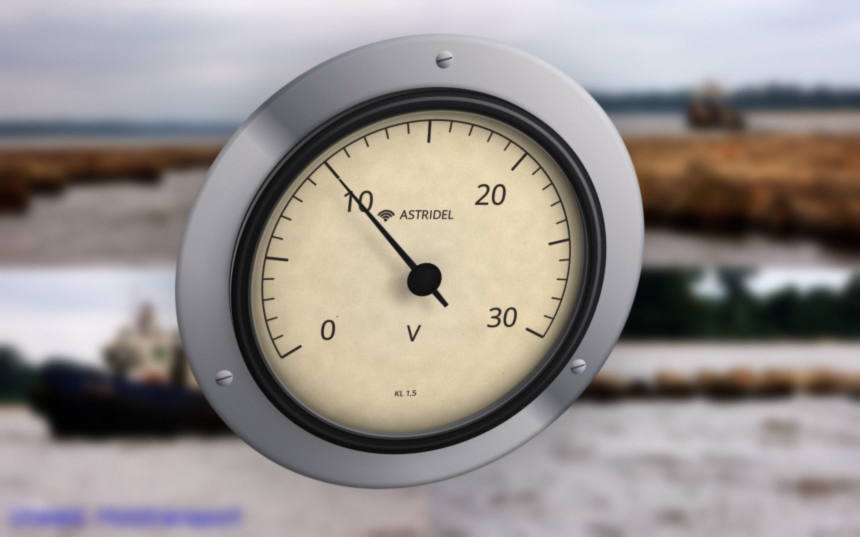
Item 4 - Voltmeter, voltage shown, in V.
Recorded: 10 V
